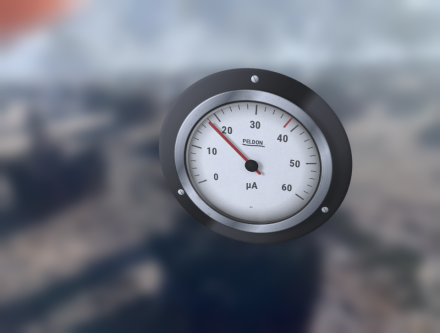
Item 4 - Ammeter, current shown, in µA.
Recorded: 18 µA
